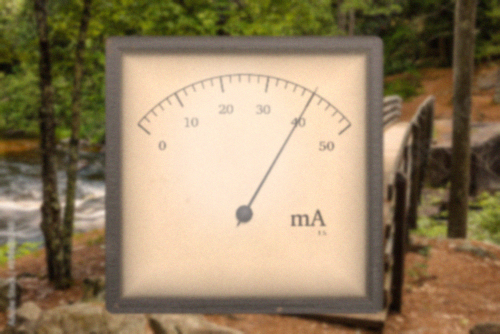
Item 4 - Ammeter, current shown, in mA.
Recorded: 40 mA
